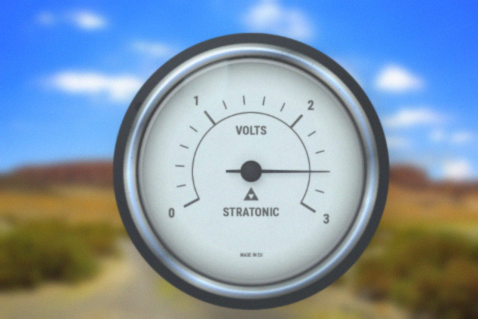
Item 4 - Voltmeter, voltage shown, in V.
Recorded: 2.6 V
